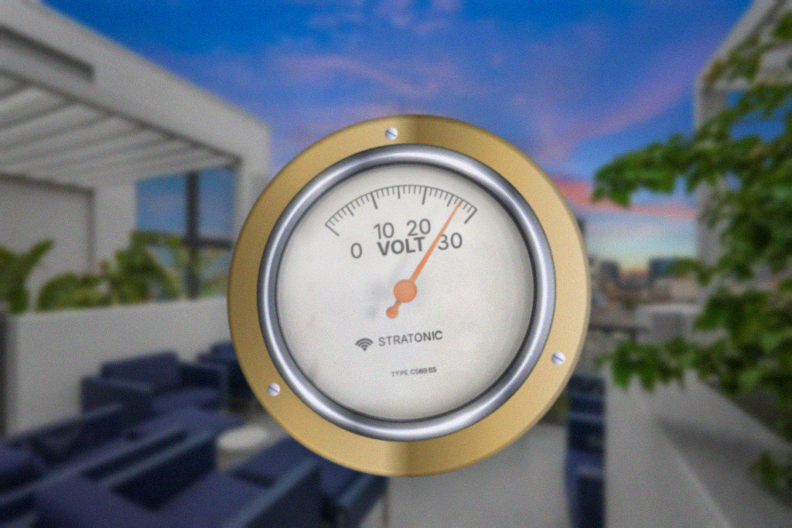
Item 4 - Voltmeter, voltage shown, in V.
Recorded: 27 V
